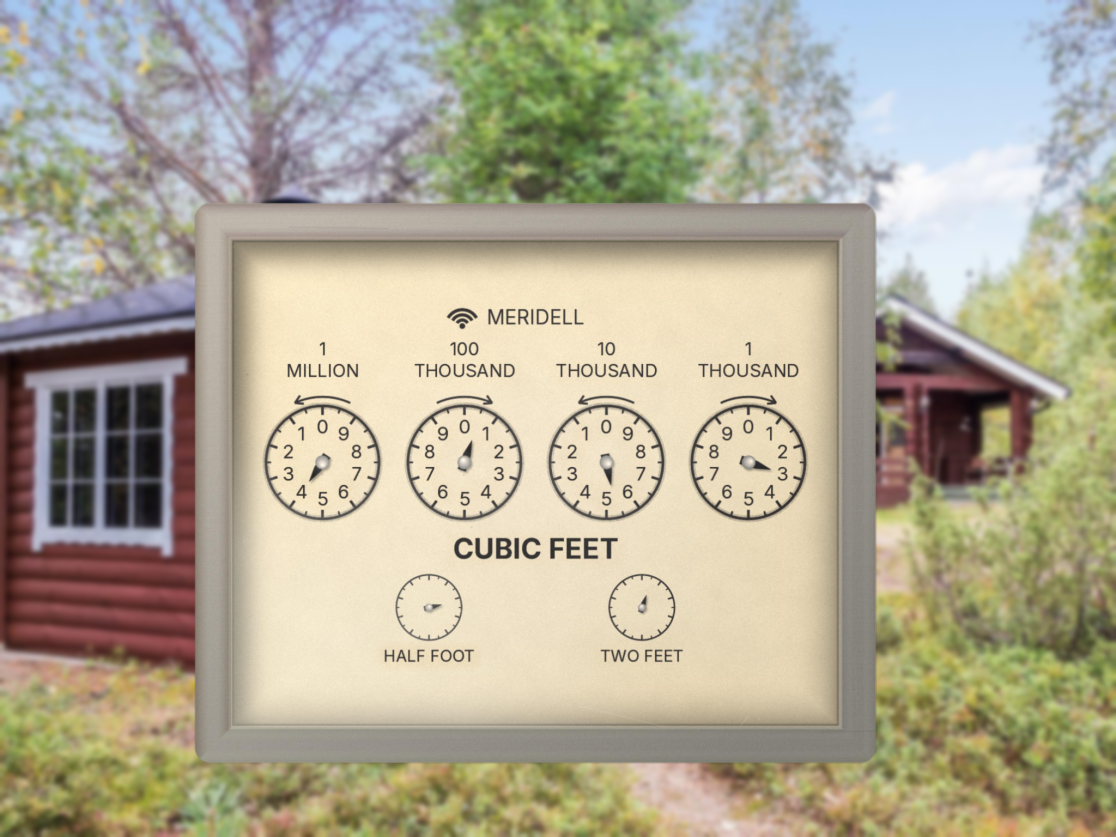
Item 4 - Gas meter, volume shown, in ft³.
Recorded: 405300 ft³
